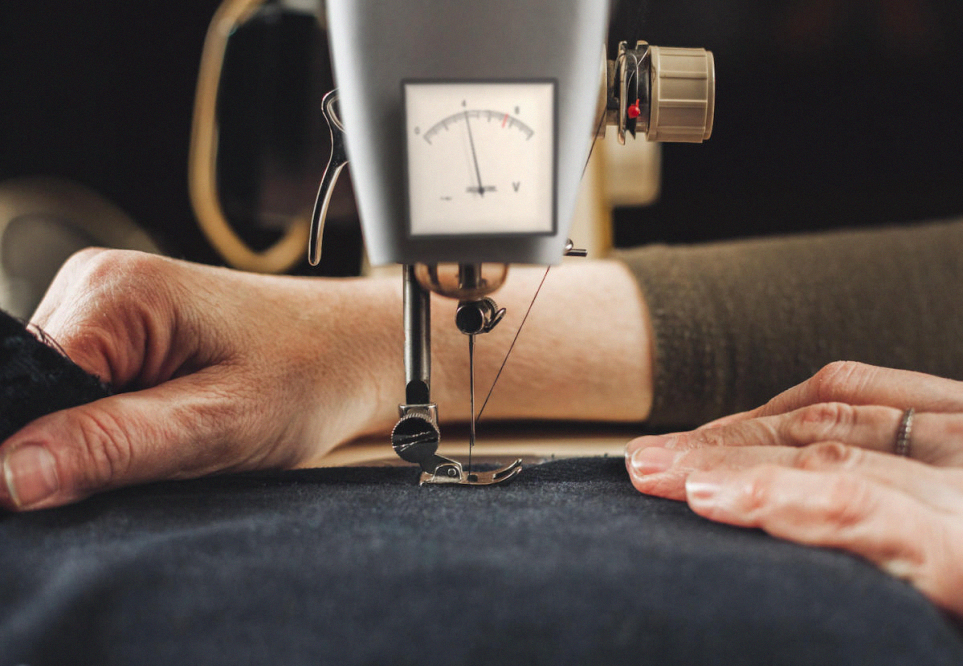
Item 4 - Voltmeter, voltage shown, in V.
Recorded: 4 V
